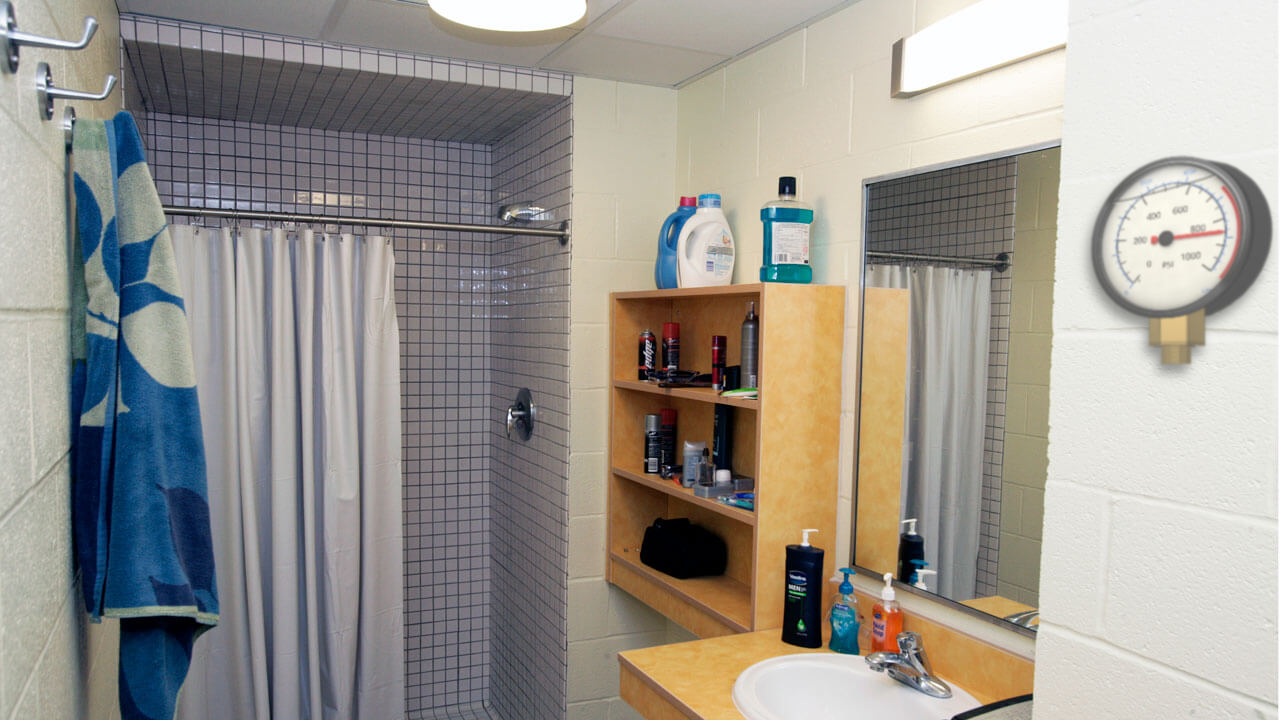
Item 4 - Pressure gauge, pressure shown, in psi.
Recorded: 850 psi
